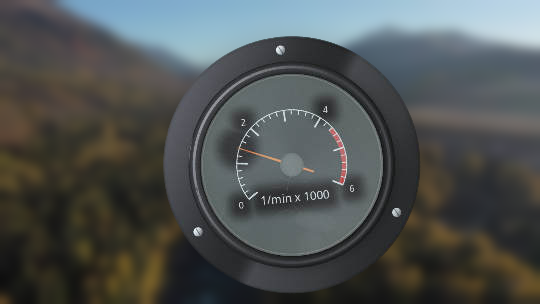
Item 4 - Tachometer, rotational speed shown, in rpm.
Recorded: 1400 rpm
